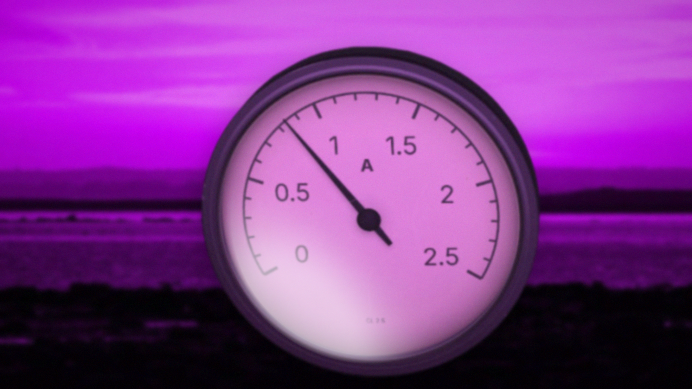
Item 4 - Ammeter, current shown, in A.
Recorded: 0.85 A
